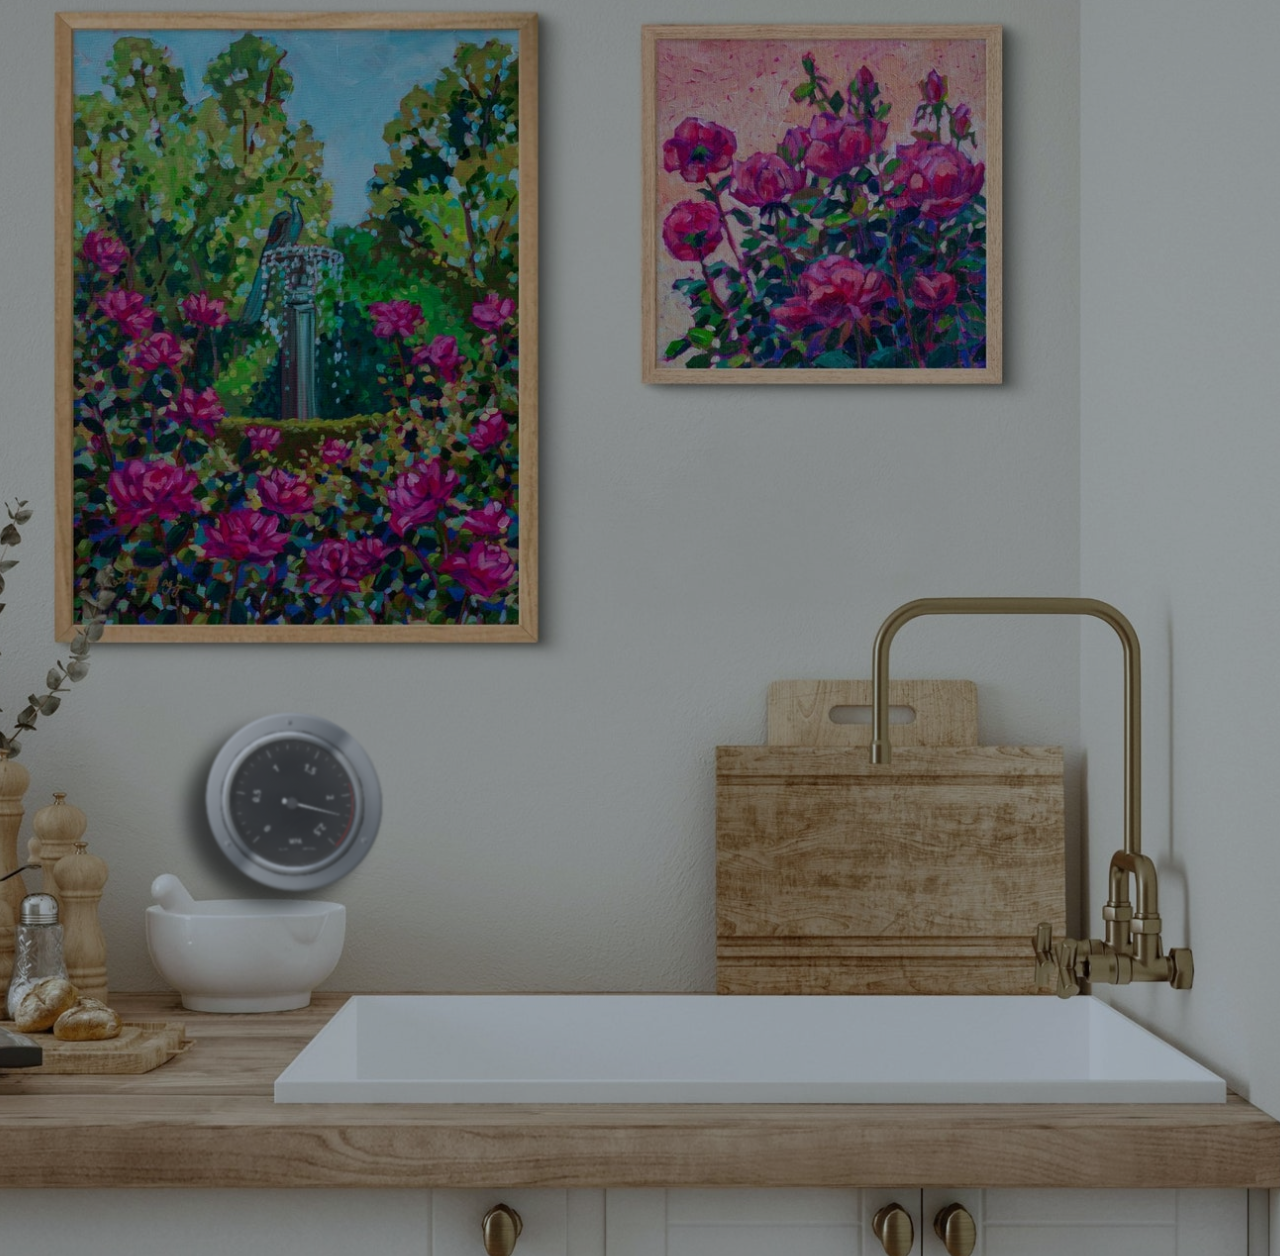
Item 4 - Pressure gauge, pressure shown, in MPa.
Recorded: 2.2 MPa
